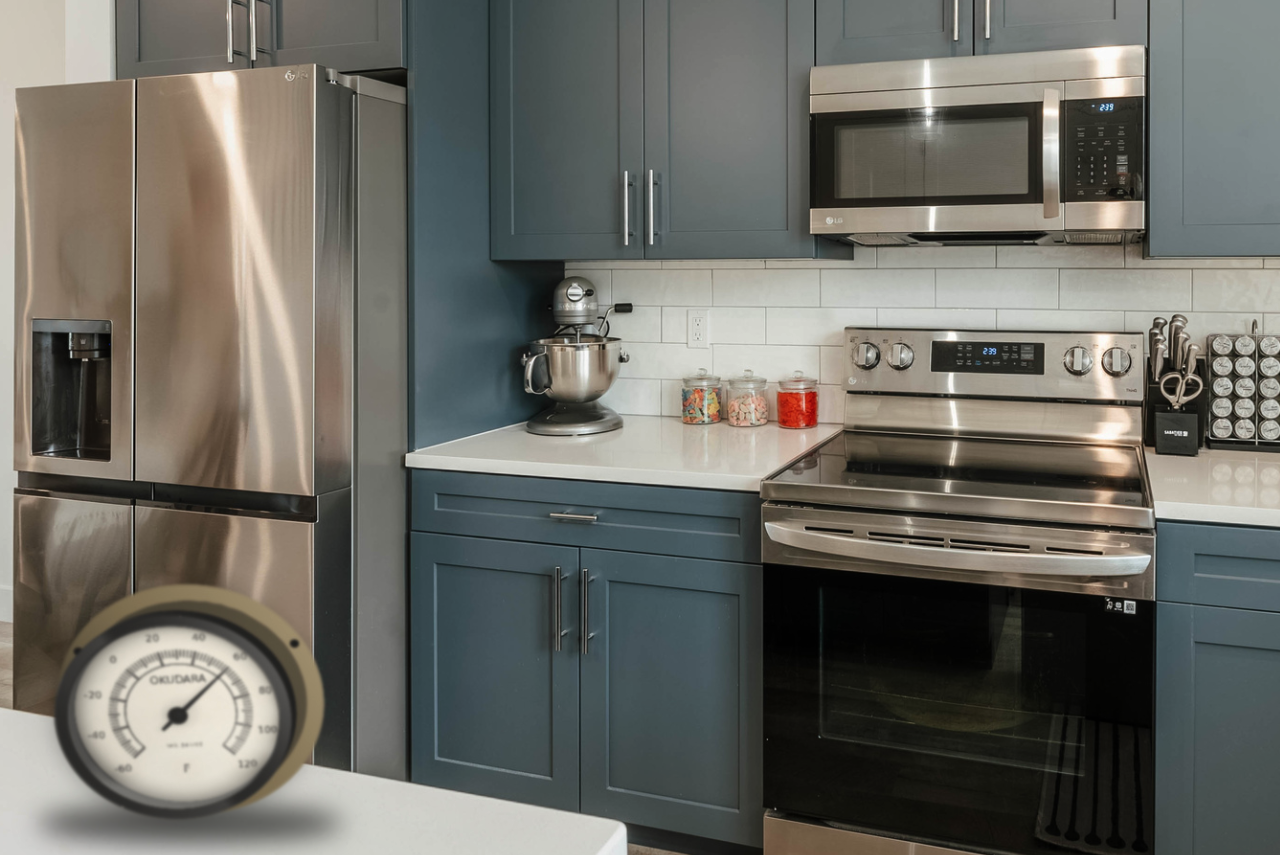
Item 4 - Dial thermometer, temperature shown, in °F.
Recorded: 60 °F
